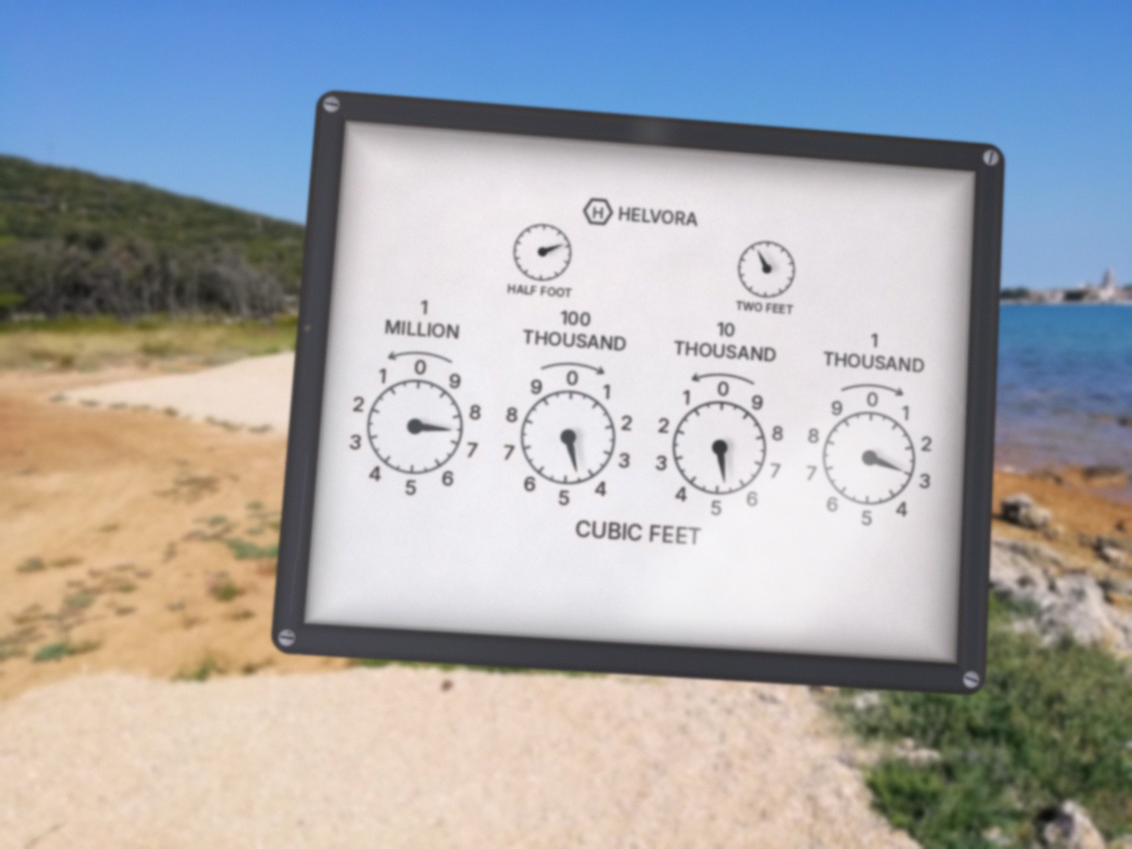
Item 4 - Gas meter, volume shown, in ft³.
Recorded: 745300 ft³
